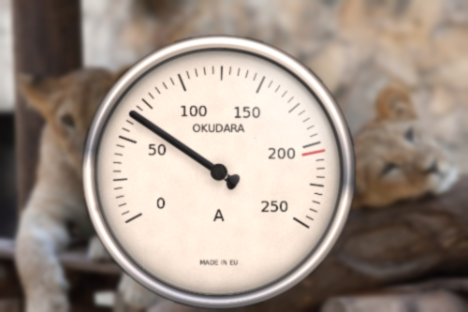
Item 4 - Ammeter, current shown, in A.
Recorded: 65 A
